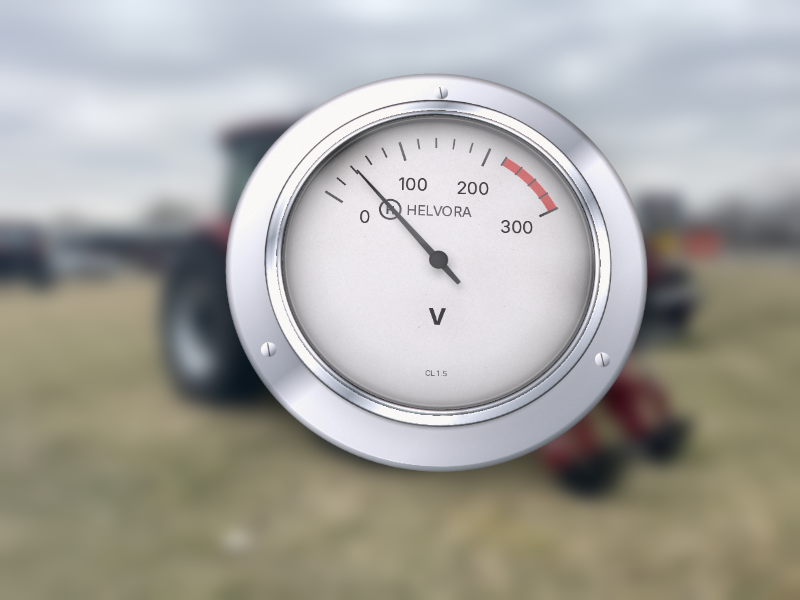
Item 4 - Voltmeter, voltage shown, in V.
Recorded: 40 V
